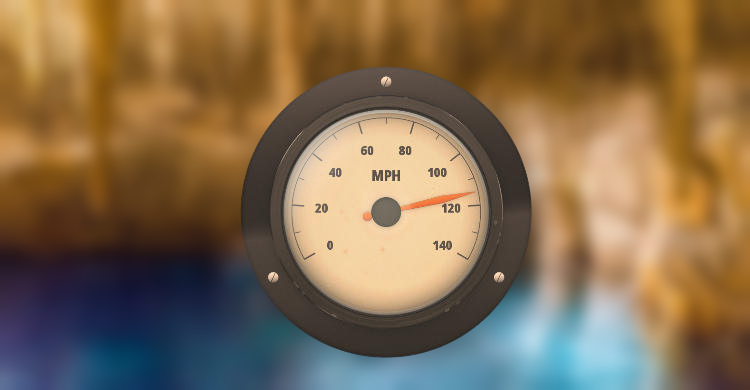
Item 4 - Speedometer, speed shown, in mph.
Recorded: 115 mph
